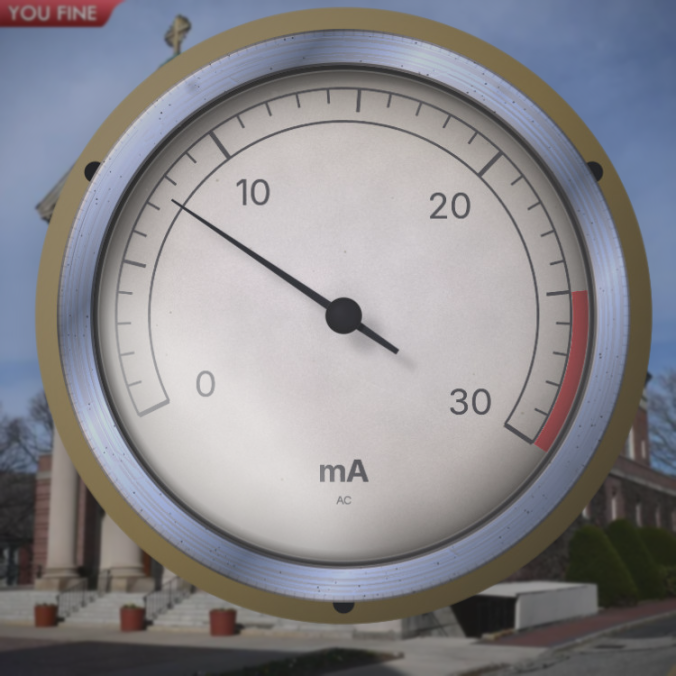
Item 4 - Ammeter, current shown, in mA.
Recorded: 7.5 mA
